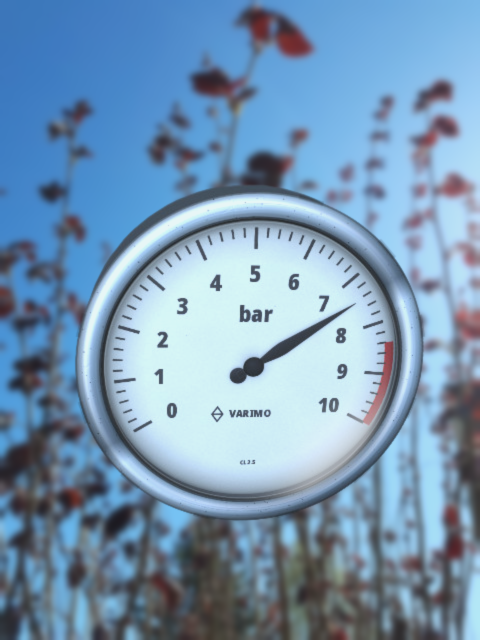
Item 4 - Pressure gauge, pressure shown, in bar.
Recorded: 7.4 bar
